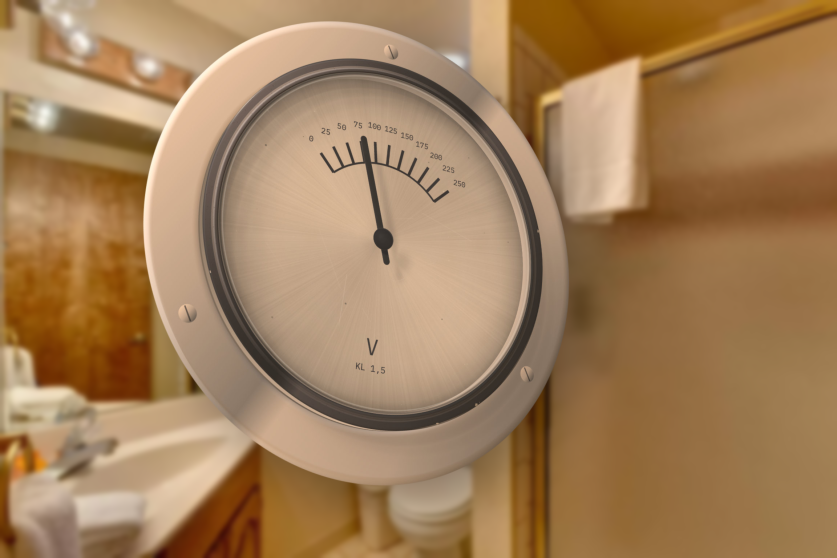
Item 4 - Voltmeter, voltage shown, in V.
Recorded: 75 V
